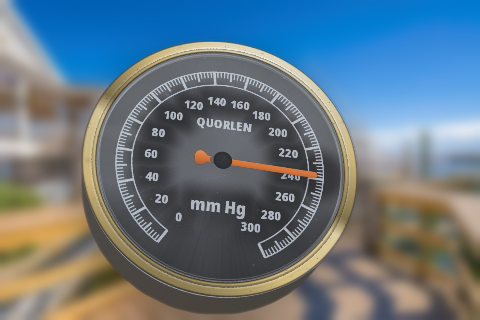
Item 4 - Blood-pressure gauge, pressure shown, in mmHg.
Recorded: 240 mmHg
